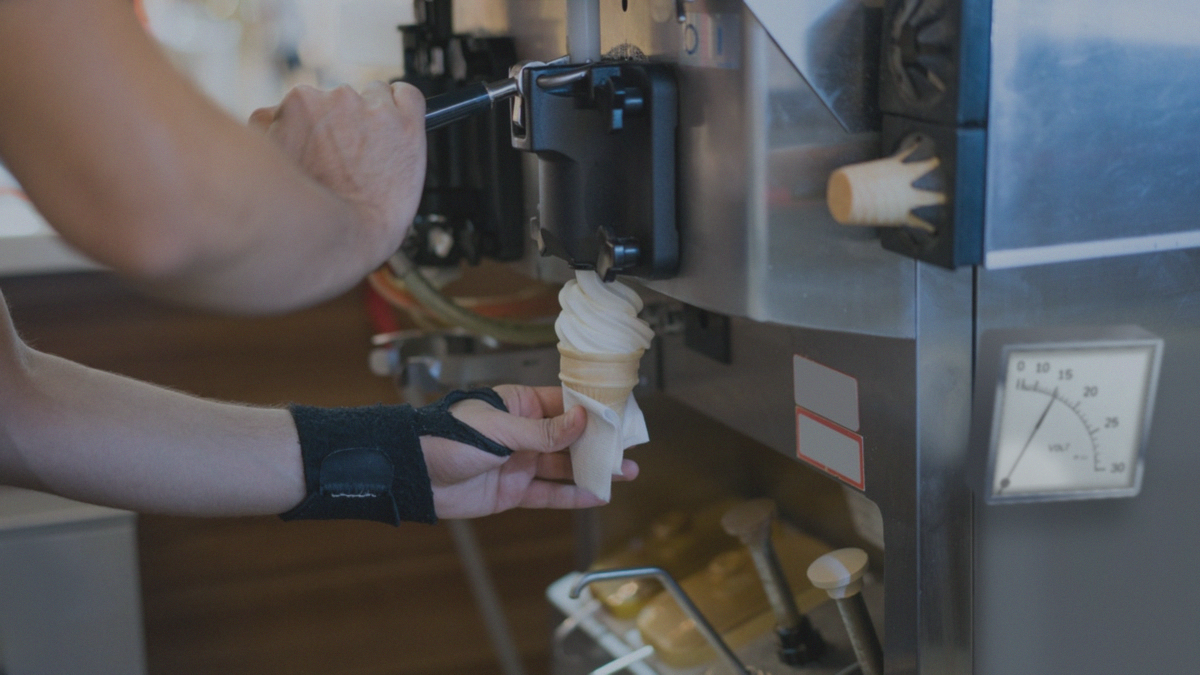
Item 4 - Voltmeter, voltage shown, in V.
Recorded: 15 V
